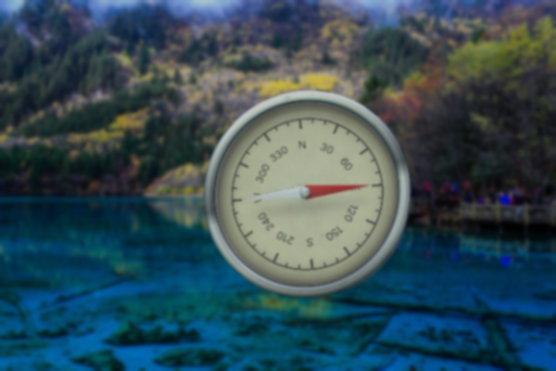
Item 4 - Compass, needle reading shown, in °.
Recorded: 90 °
